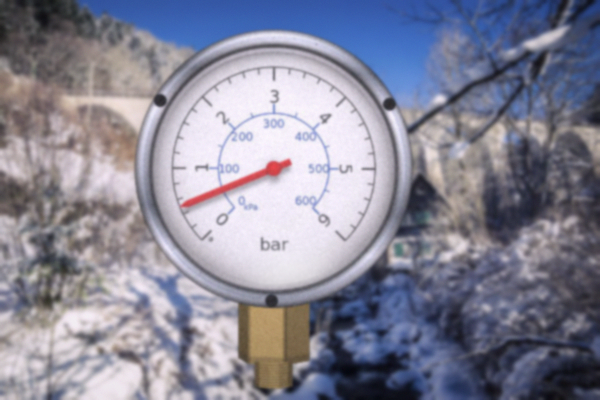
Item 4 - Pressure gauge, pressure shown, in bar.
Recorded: 0.5 bar
